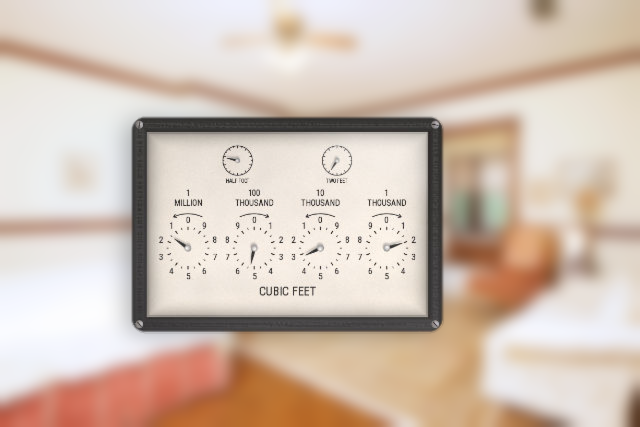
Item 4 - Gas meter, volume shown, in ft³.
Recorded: 153200 ft³
